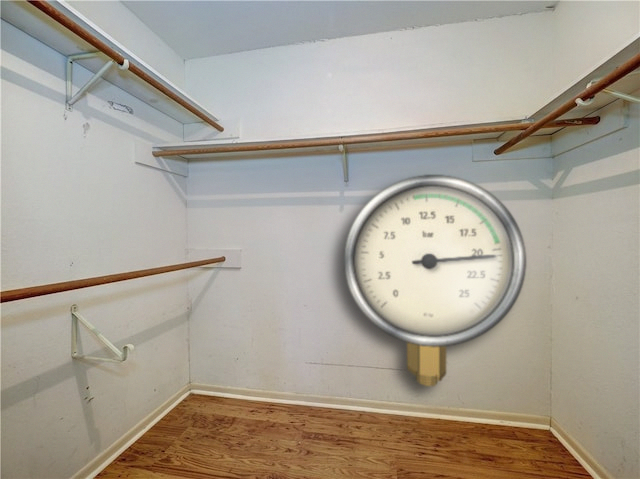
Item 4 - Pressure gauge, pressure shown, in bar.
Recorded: 20.5 bar
